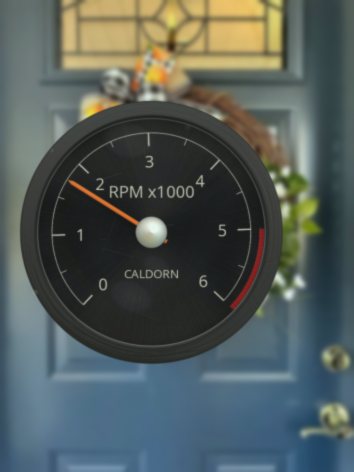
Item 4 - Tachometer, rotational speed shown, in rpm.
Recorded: 1750 rpm
